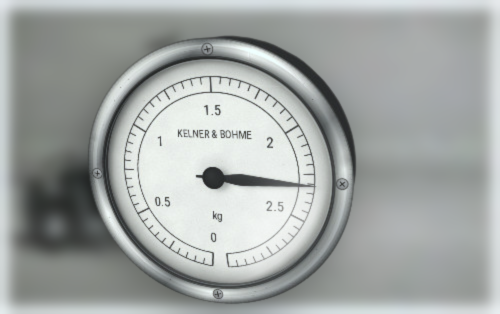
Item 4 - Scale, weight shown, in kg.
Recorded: 2.3 kg
